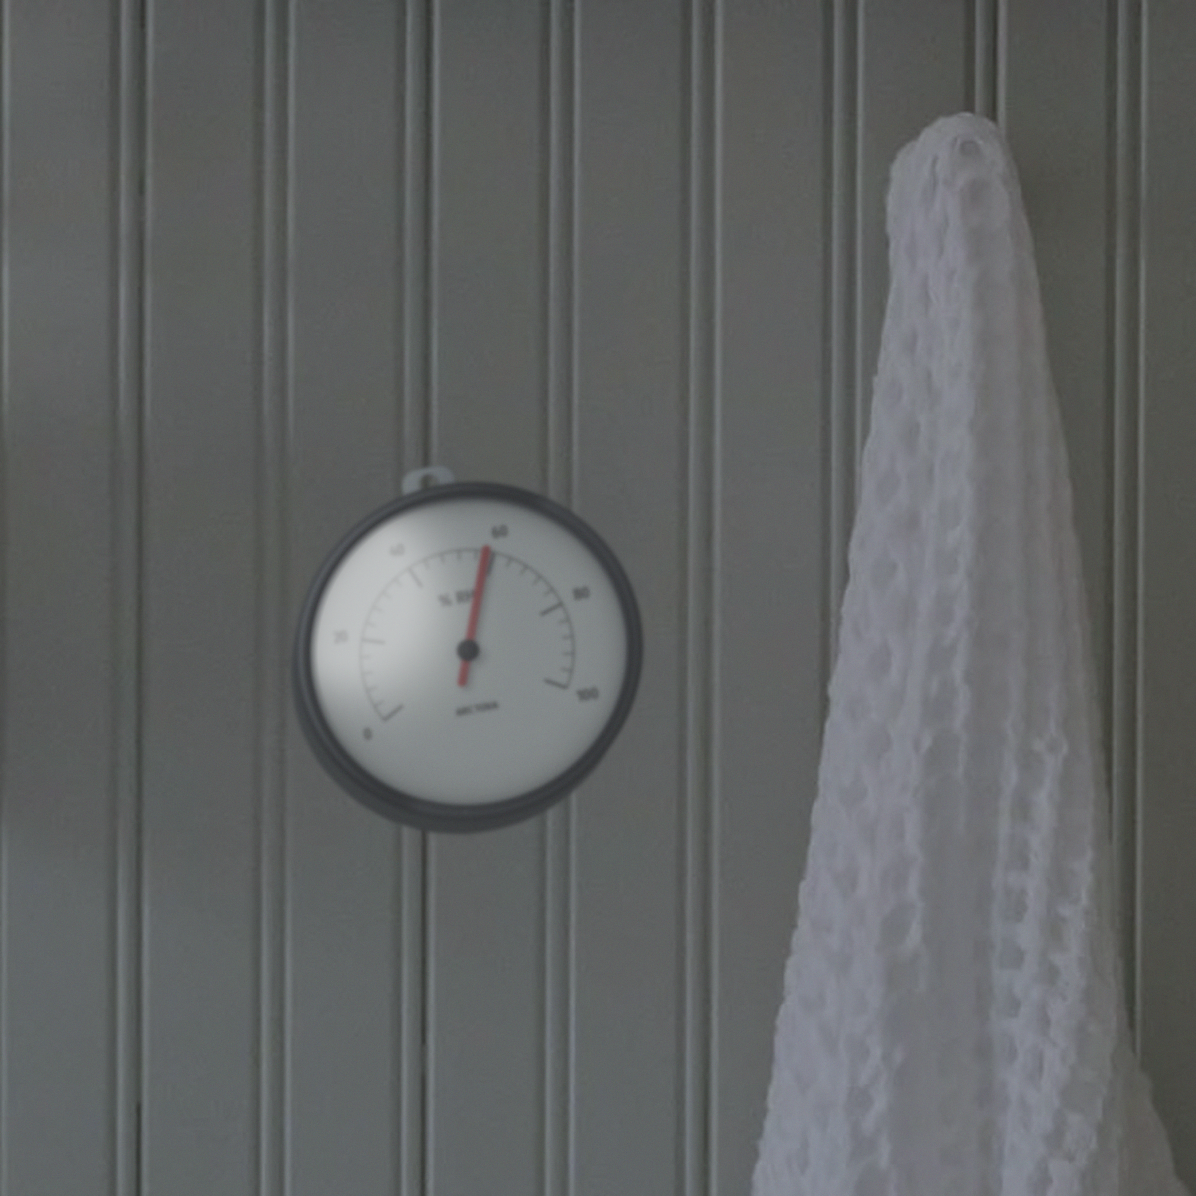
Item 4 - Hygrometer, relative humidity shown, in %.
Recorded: 58 %
